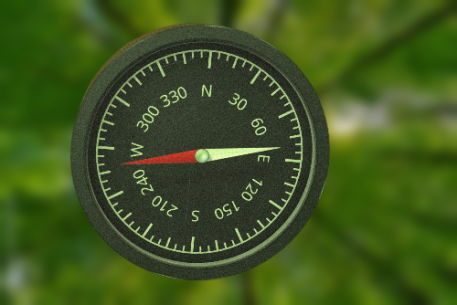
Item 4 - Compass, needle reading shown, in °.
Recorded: 260 °
